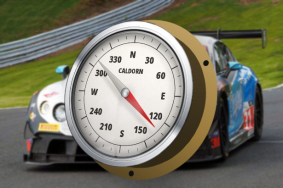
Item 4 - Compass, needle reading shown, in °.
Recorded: 130 °
